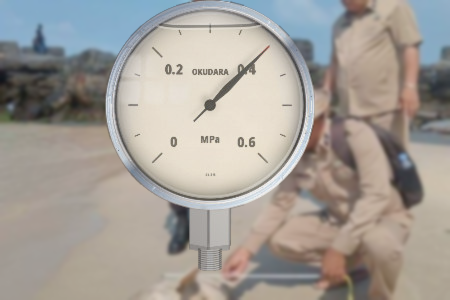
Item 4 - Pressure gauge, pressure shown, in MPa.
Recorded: 0.4 MPa
